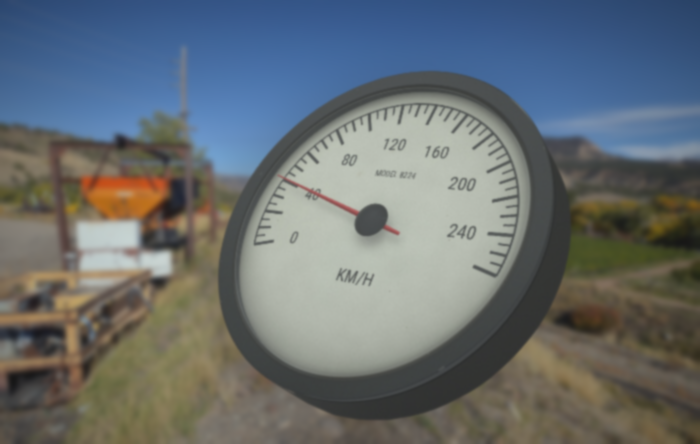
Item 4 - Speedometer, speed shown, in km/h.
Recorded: 40 km/h
